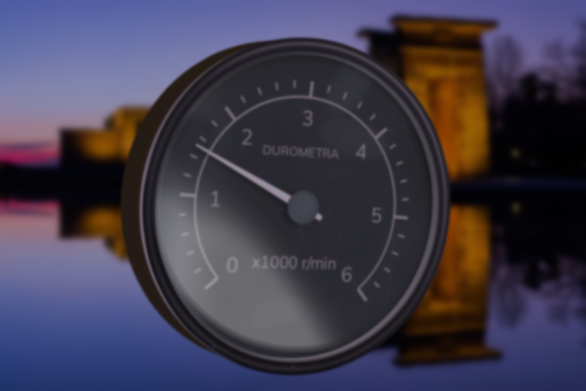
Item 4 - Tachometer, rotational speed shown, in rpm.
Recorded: 1500 rpm
